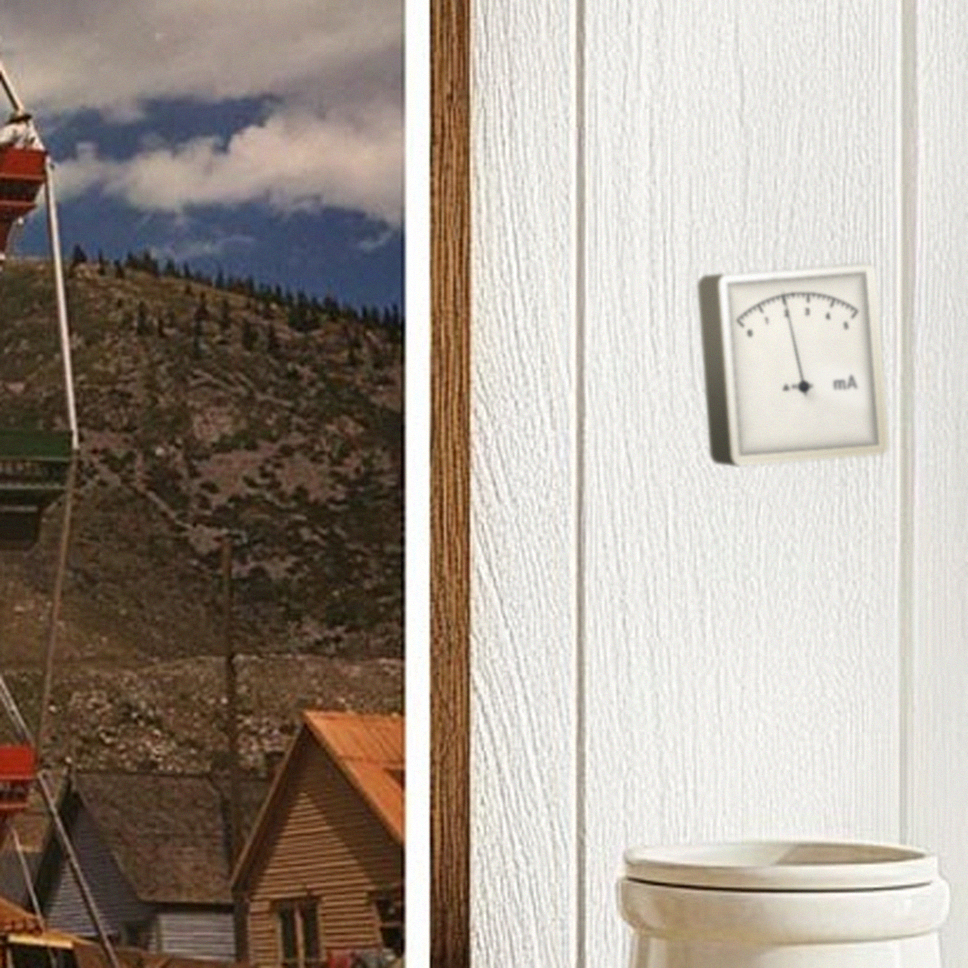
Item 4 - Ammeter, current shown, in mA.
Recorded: 2 mA
